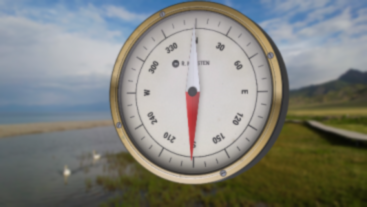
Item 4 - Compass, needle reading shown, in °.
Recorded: 180 °
